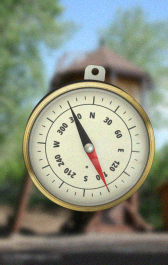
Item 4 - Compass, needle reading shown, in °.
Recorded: 150 °
